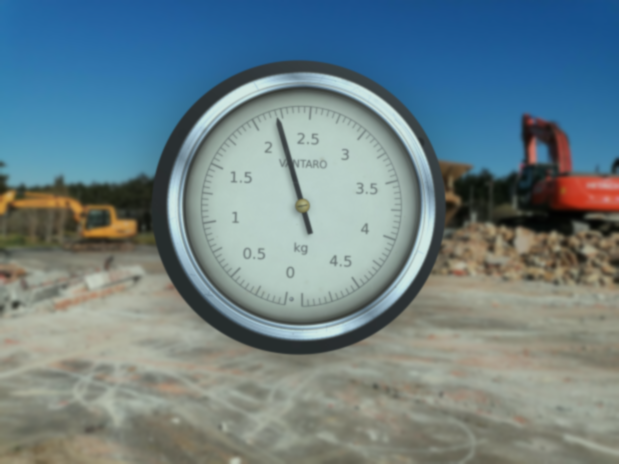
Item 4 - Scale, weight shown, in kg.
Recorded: 2.2 kg
